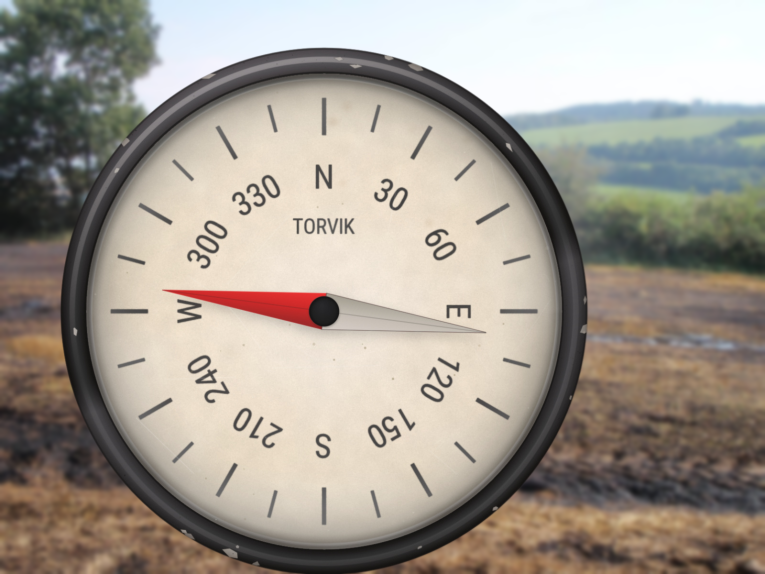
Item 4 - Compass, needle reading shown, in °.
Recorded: 277.5 °
